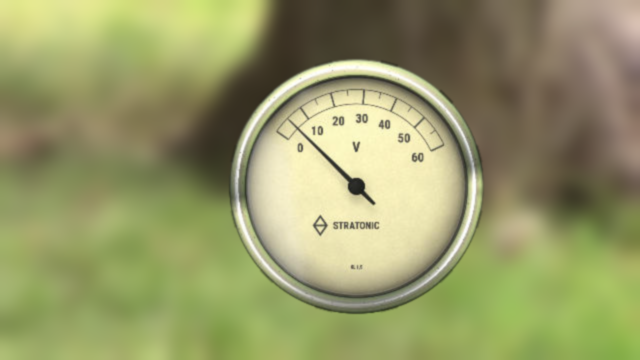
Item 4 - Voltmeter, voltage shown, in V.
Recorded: 5 V
